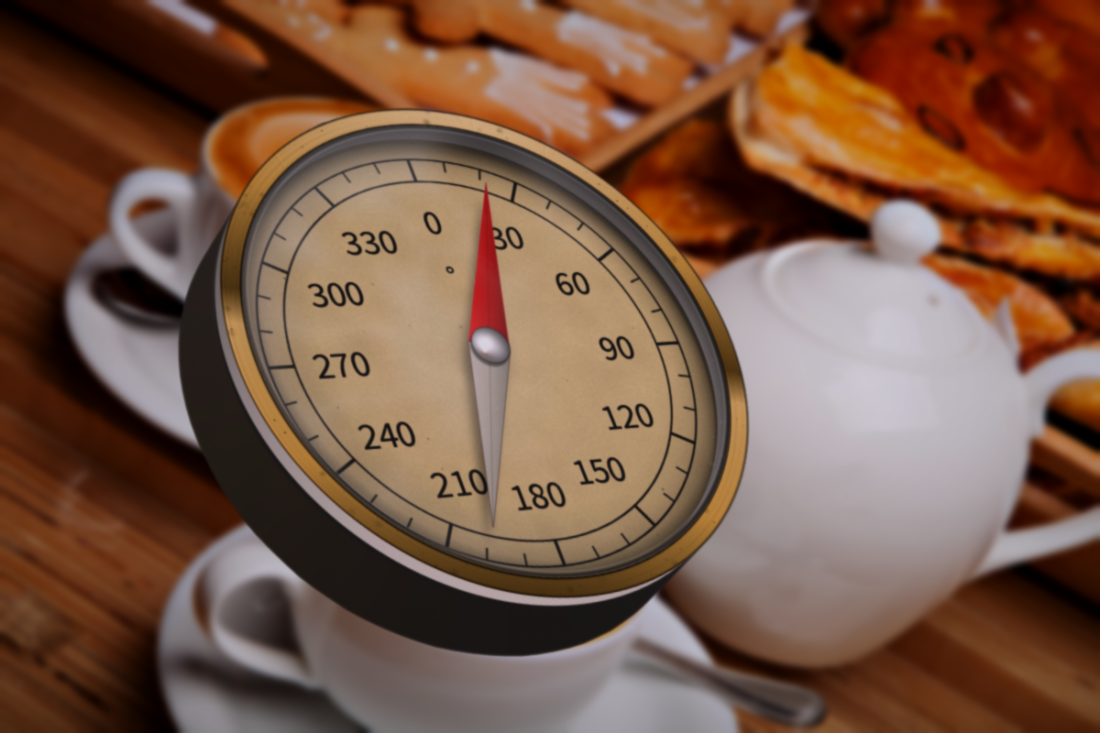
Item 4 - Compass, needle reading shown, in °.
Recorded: 20 °
